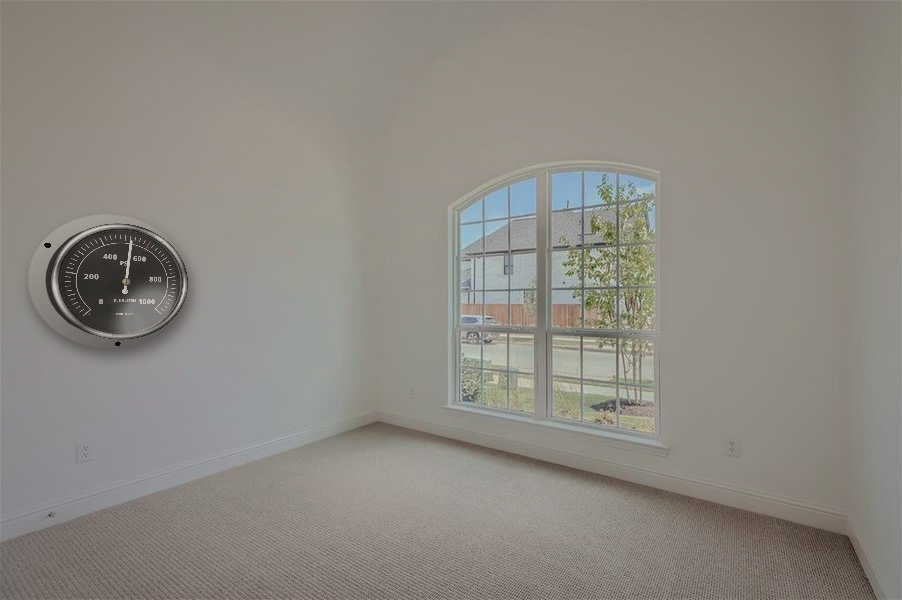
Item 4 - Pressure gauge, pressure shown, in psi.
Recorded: 520 psi
